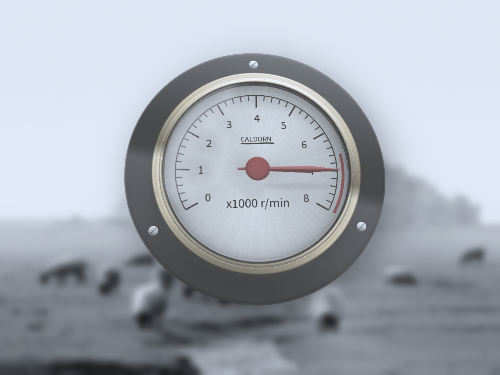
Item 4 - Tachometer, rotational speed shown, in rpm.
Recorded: 7000 rpm
